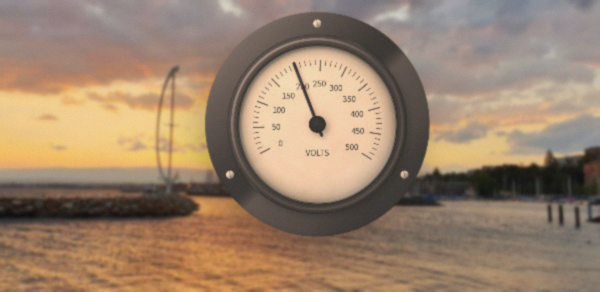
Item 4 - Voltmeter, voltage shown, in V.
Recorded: 200 V
